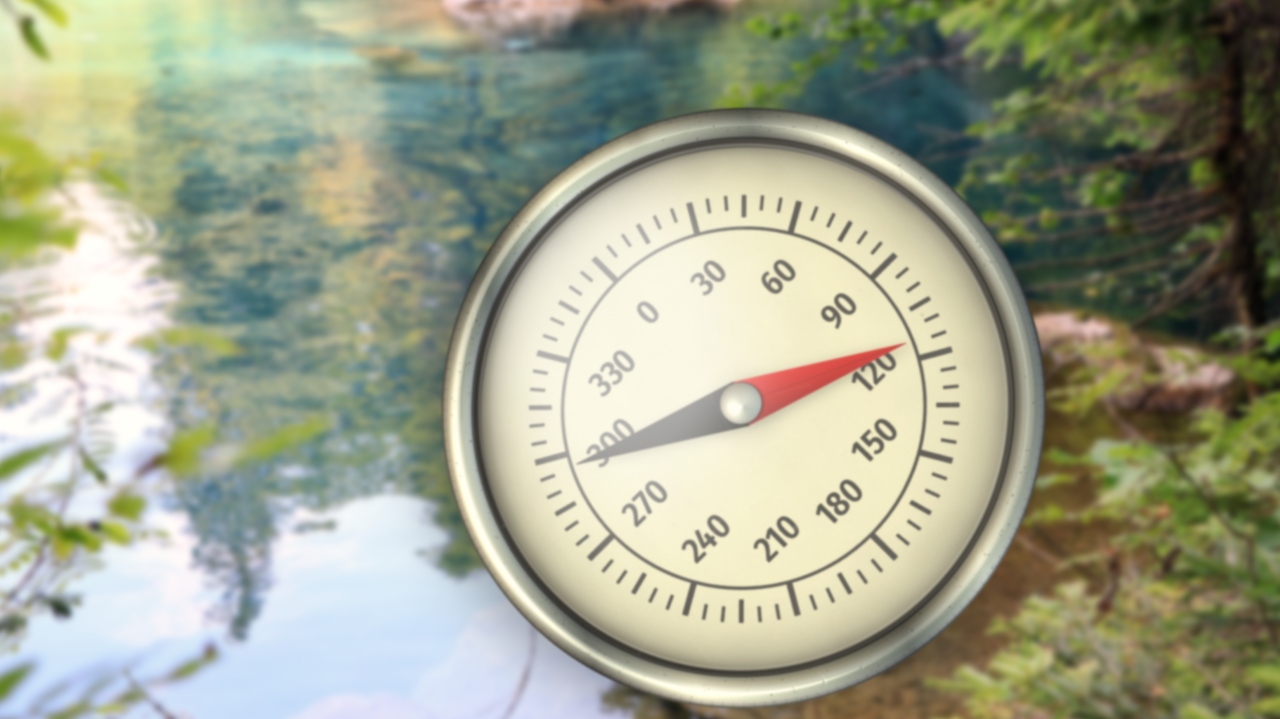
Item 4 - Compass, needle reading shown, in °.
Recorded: 115 °
